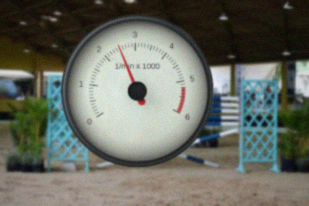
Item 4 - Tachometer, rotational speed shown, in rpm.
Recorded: 2500 rpm
